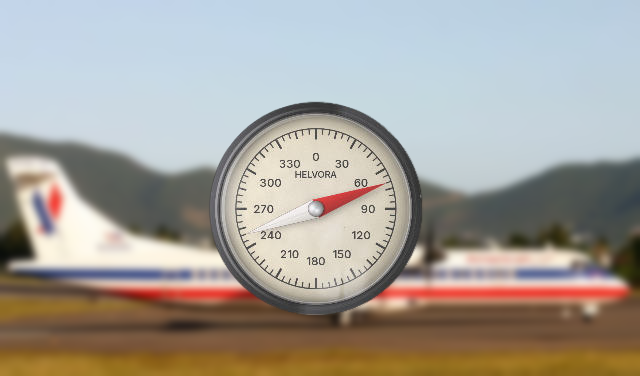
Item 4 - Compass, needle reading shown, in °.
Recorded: 70 °
